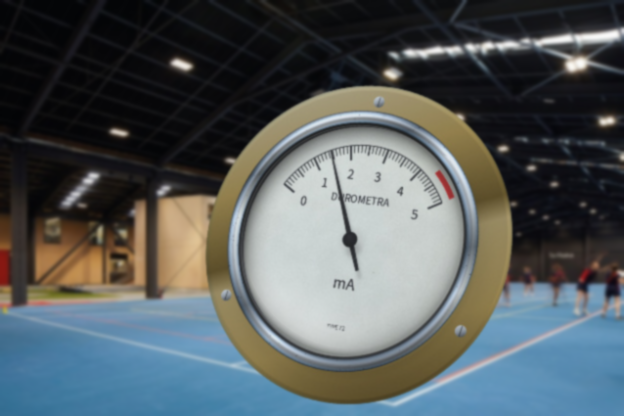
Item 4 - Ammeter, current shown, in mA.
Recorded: 1.5 mA
